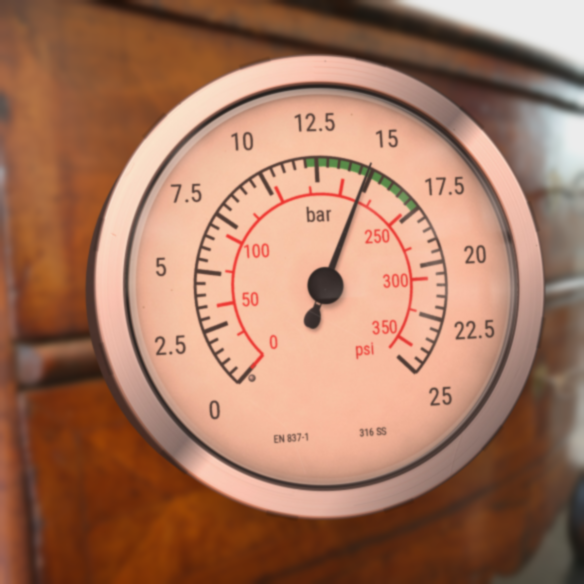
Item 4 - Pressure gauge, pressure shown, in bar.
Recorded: 14.75 bar
